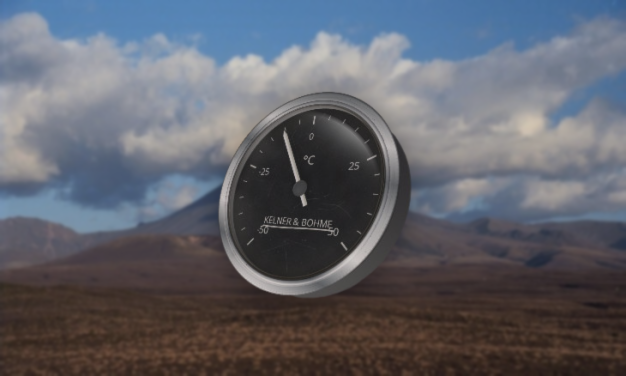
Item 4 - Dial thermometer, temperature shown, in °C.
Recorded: -10 °C
